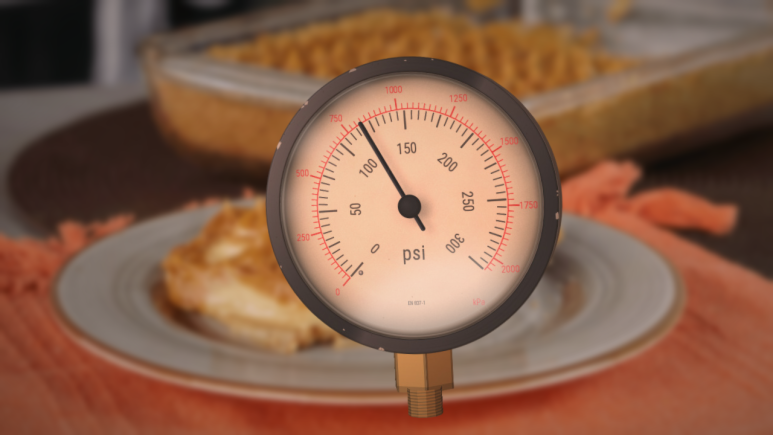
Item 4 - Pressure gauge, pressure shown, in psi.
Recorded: 120 psi
